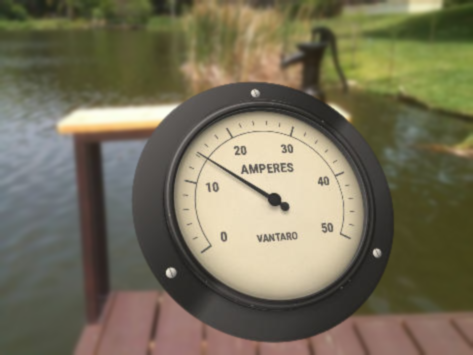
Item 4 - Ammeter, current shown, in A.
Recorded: 14 A
